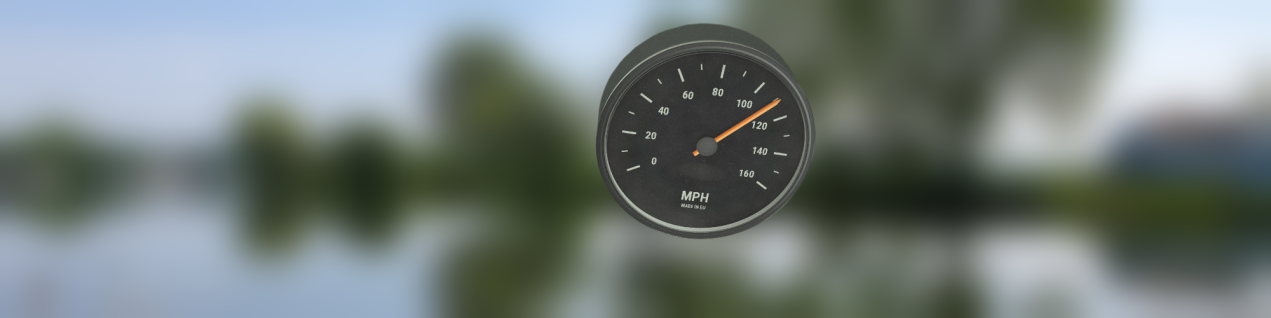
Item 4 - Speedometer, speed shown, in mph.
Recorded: 110 mph
